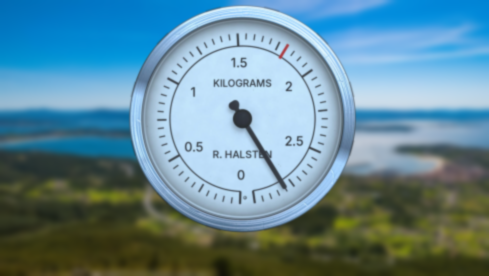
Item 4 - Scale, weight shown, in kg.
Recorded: 2.8 kg
